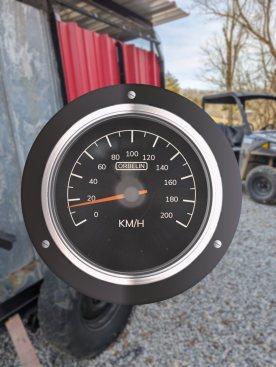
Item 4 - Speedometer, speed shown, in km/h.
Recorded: 15 km/h
